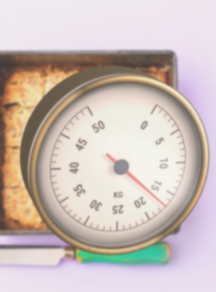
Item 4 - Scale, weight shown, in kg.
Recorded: 17 kg
